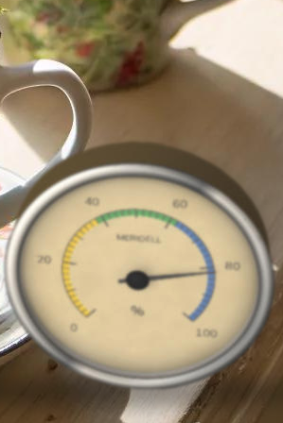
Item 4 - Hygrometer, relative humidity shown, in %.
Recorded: 80 %
